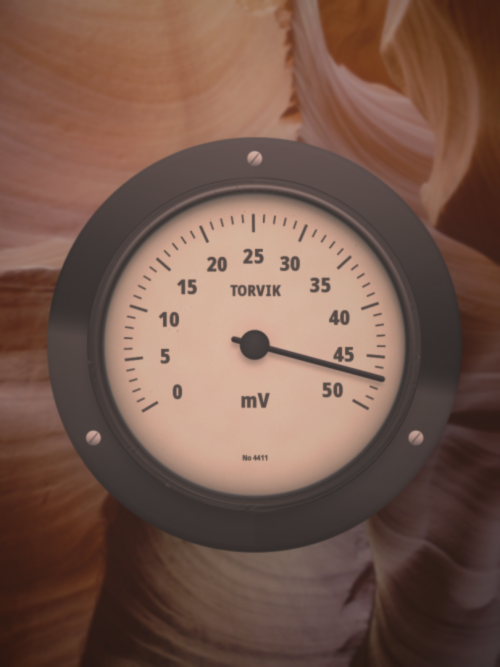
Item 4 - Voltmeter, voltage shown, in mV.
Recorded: 47 mV
